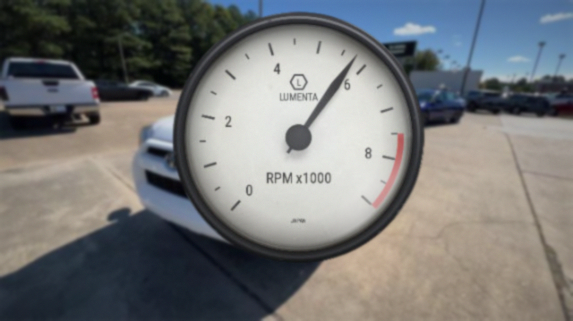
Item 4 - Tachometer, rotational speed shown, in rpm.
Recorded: 5750 rpm
